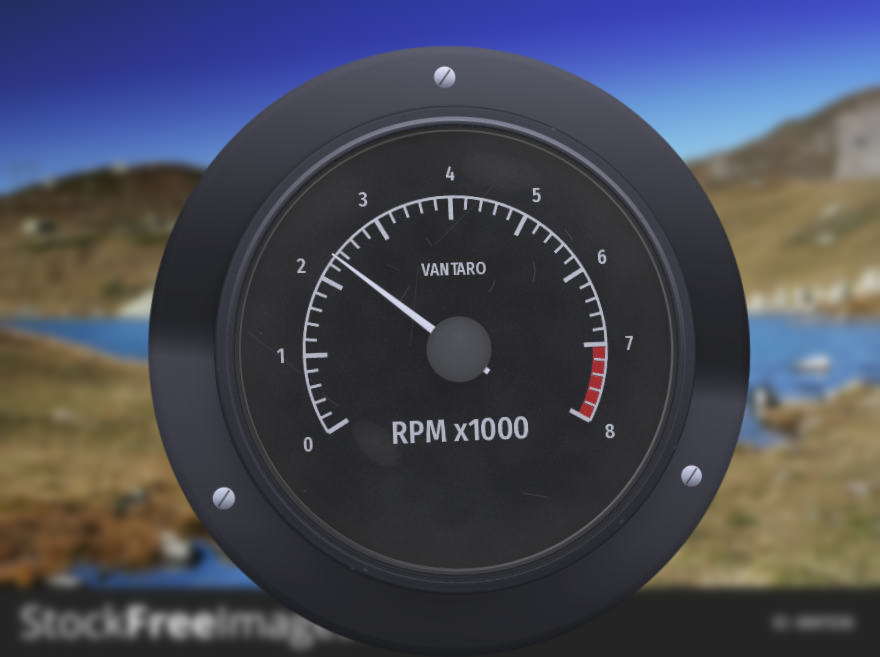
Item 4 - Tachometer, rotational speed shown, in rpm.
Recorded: 2300 rpm
